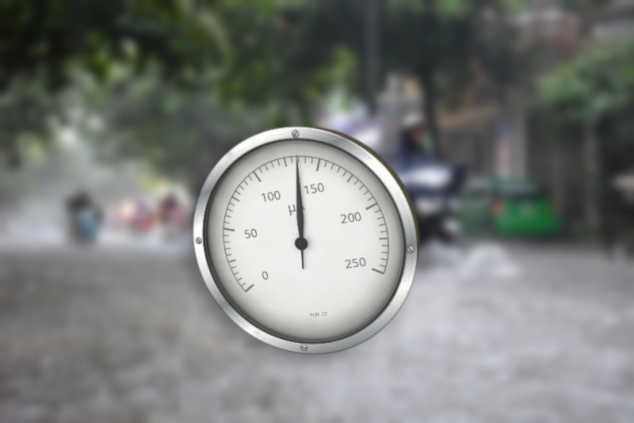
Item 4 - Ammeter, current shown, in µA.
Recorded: 135 µA
